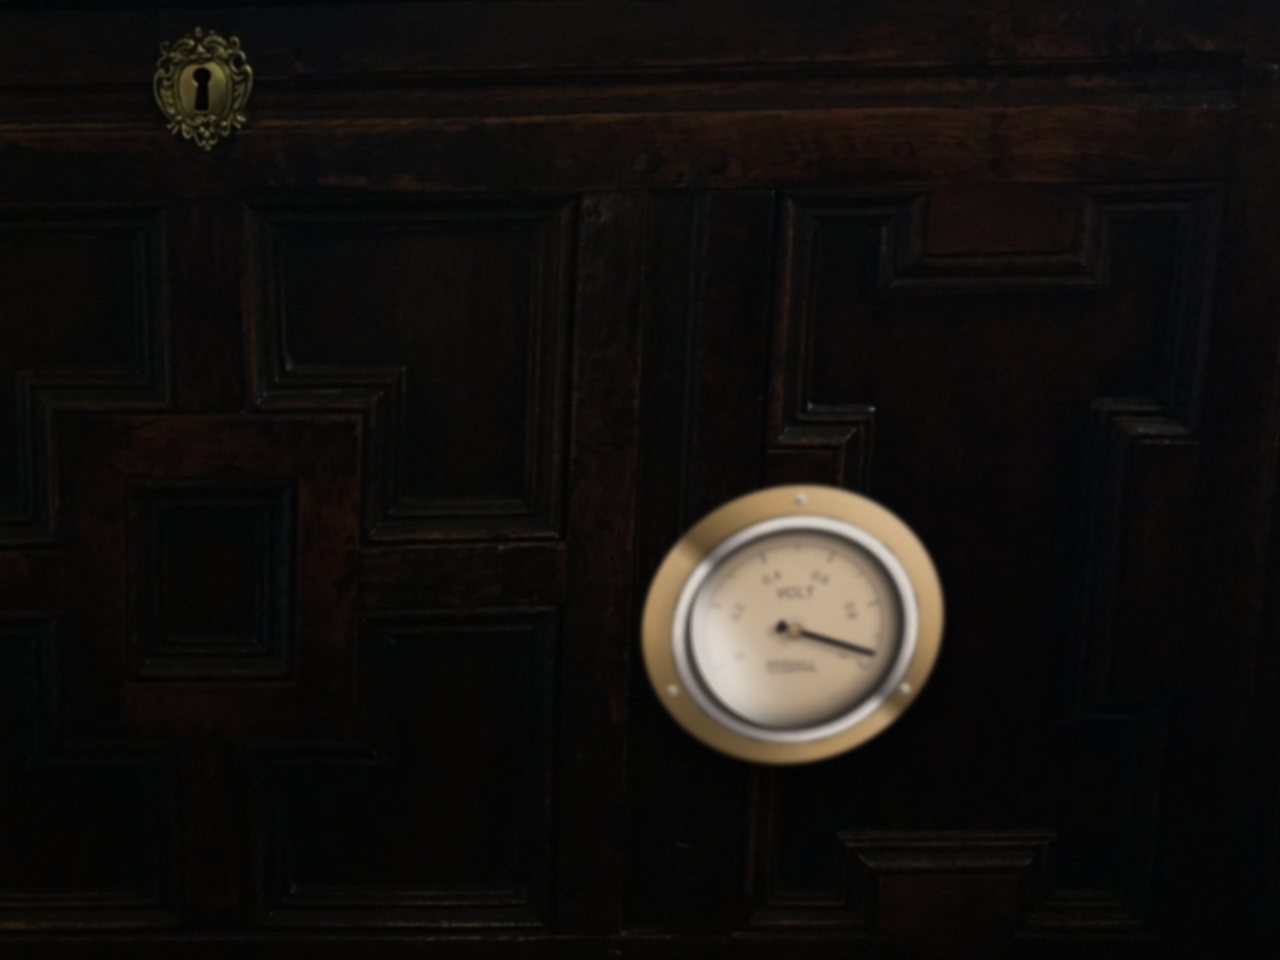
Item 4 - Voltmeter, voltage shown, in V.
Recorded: 0.95 V
